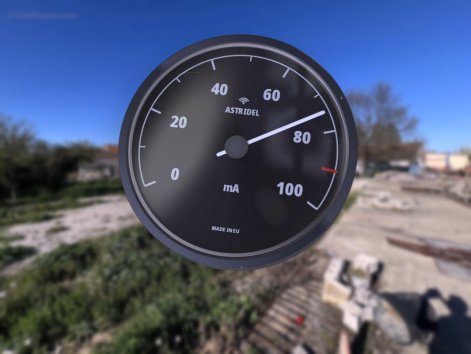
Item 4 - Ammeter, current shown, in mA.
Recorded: 75 mA
